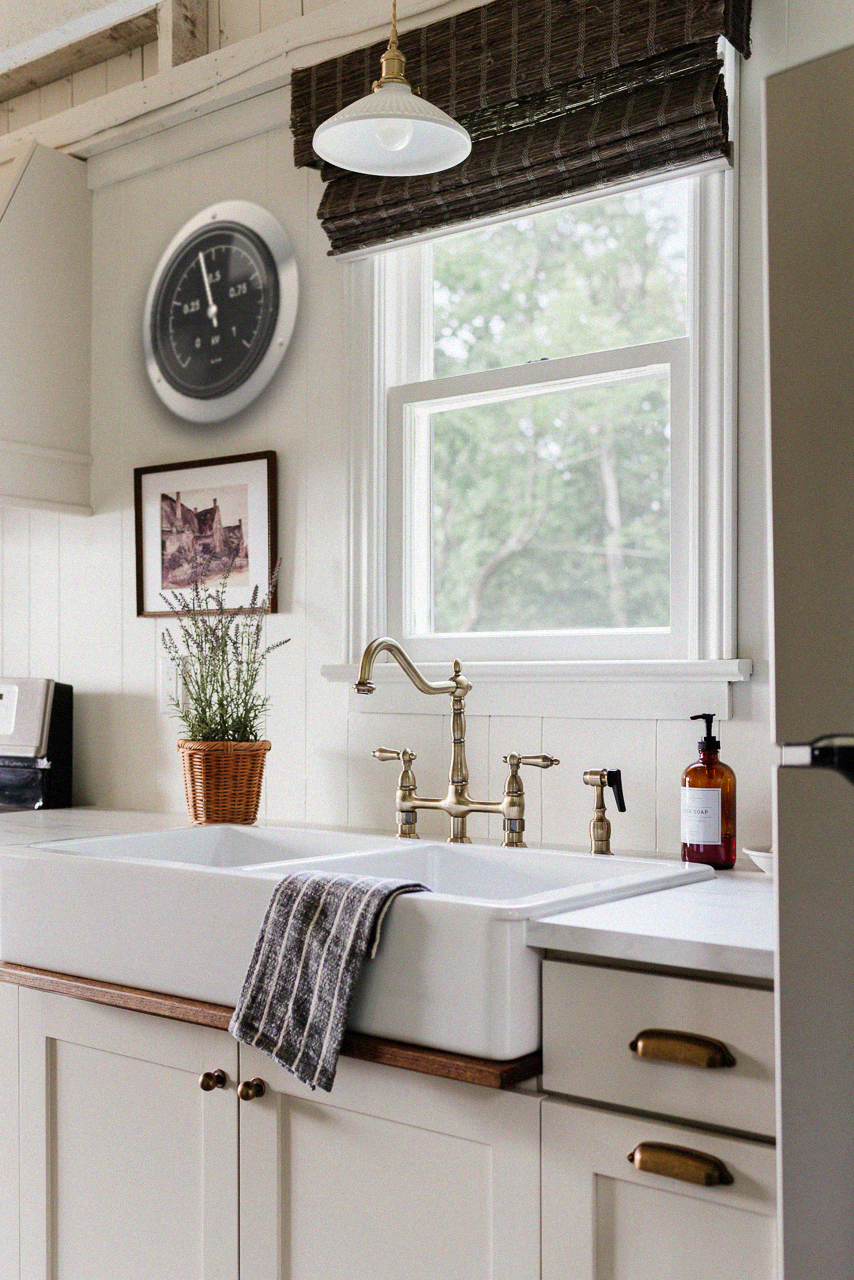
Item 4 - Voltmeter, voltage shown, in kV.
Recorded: 0.45 kV
